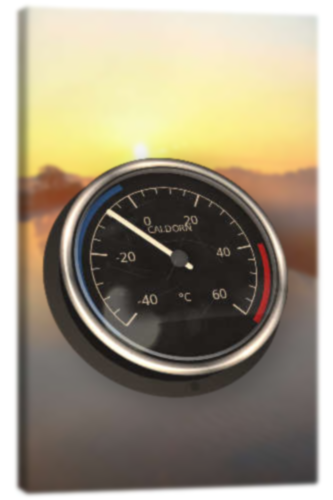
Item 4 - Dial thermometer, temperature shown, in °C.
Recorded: -8 °C
